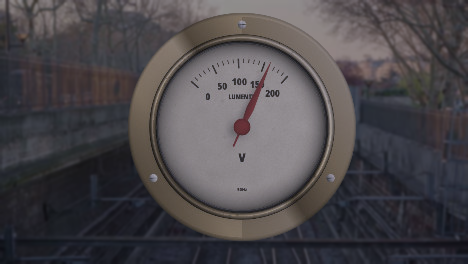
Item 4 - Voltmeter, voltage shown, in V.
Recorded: 160 V
